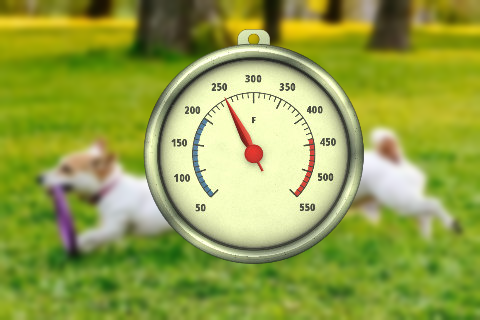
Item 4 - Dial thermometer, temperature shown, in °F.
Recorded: 250 °F
